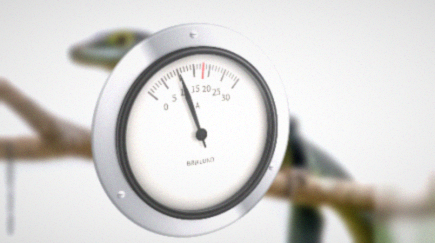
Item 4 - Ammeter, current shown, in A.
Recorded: 10 A
